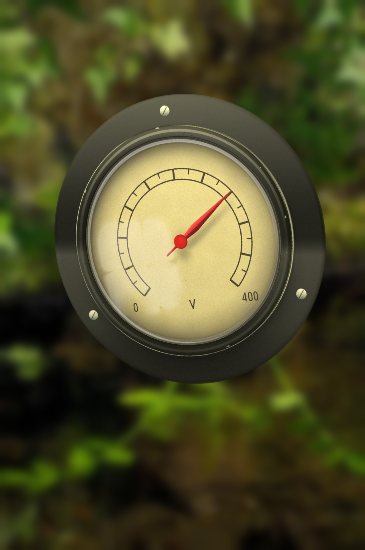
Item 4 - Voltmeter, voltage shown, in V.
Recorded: 280 V
